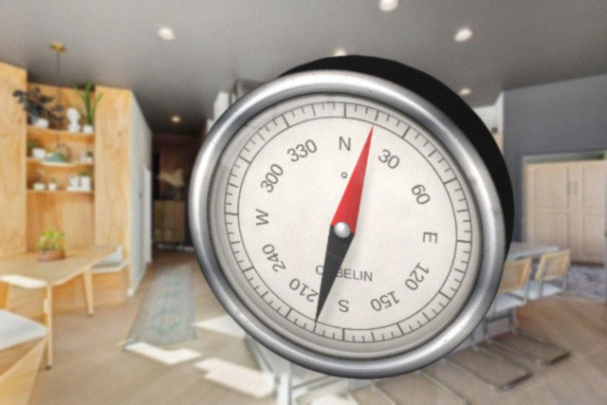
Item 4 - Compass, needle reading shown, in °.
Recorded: 15 °
